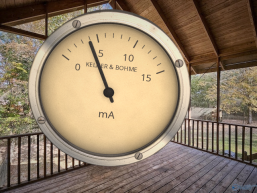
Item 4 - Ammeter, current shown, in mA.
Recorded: 4 mA
